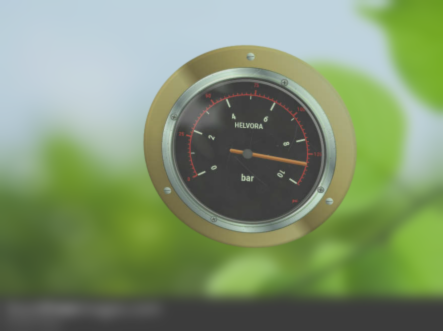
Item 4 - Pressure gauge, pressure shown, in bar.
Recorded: 9 bar
